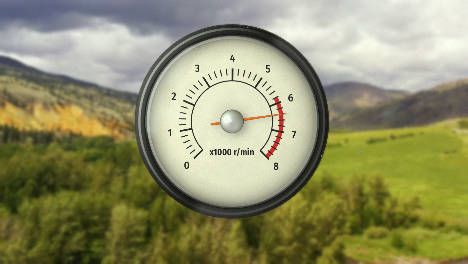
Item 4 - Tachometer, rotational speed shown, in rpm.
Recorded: 6400 rpm
